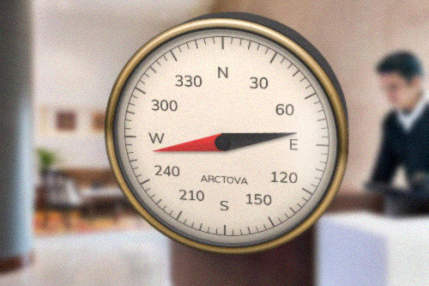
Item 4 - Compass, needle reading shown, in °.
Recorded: 260 °
